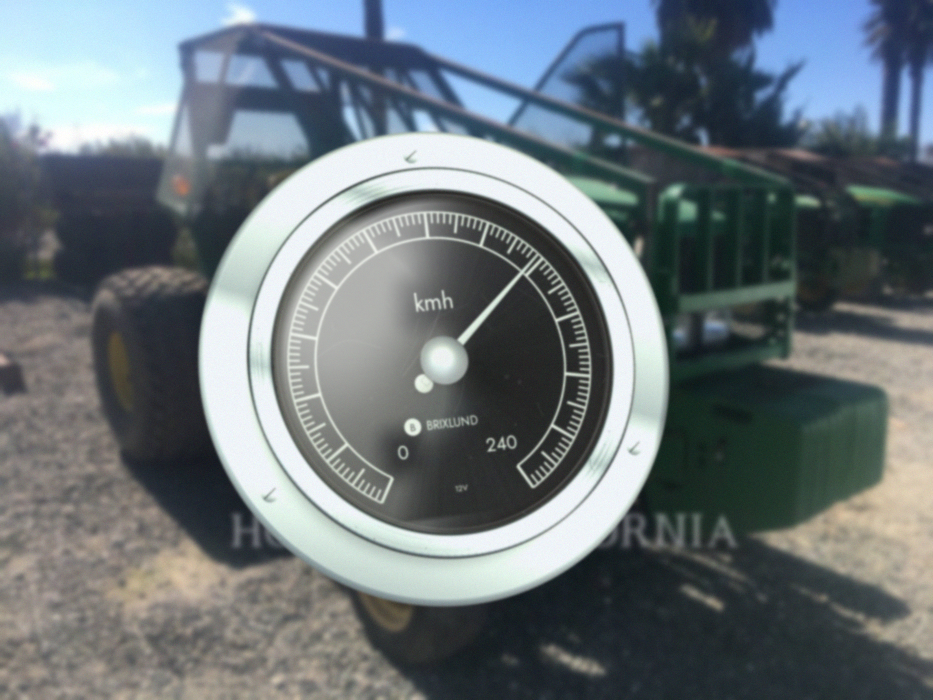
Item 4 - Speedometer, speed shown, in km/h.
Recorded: 158 km/h
